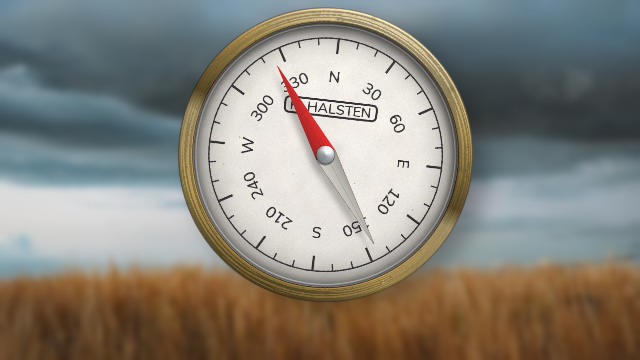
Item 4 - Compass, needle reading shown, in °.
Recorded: 325 °
